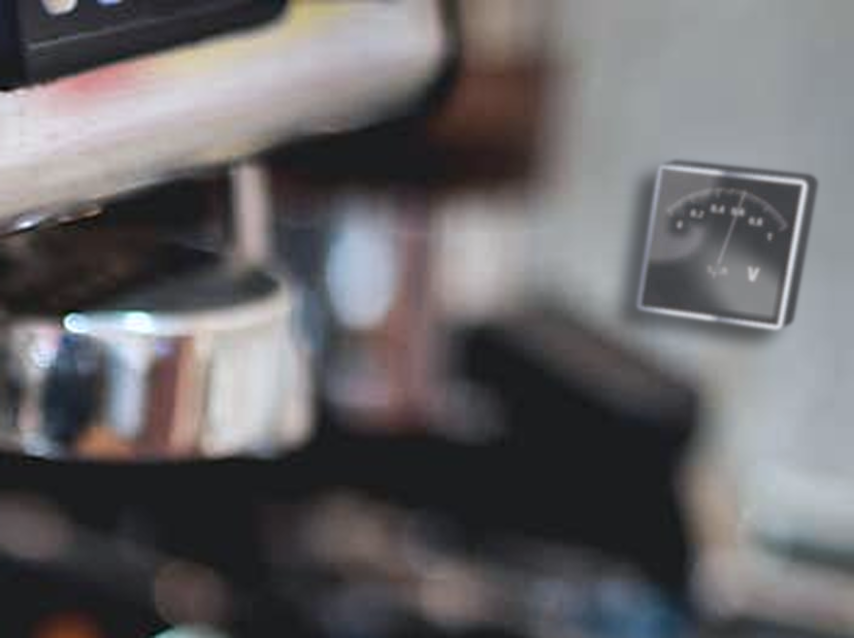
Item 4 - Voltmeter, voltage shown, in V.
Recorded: 0.6 V
